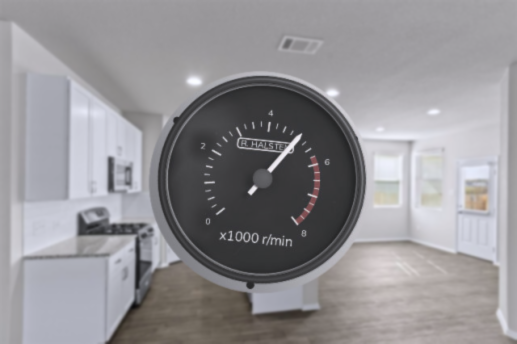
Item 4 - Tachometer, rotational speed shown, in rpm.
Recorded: 5000 rpm
